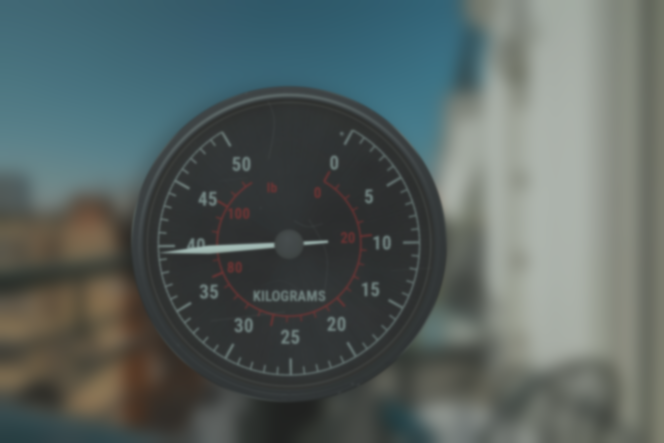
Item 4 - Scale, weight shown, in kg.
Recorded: 39.5 kg
